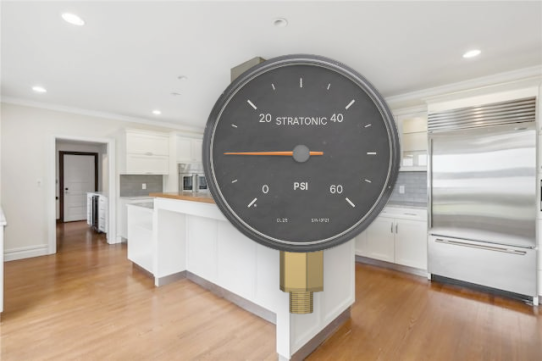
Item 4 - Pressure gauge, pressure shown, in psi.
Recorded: 10 psi
